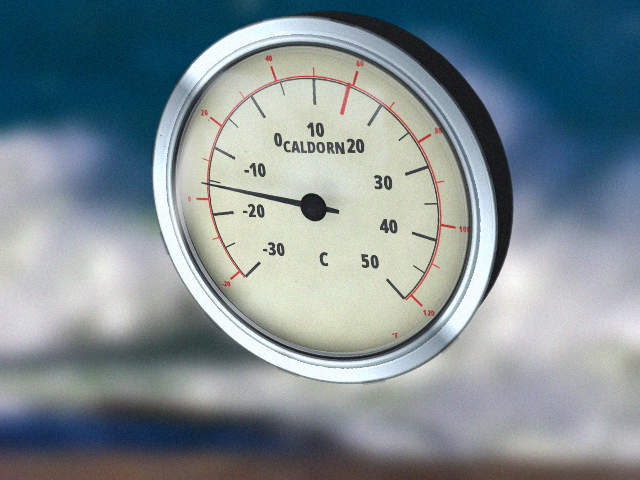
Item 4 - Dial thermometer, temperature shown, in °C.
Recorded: -15 °C
